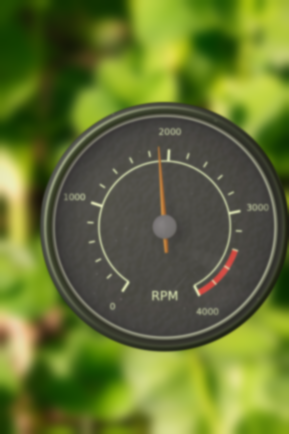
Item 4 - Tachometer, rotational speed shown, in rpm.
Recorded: 1900 rpm
